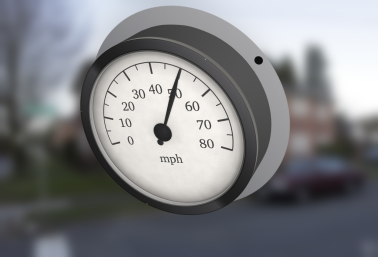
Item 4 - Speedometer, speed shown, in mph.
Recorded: 50 mph
